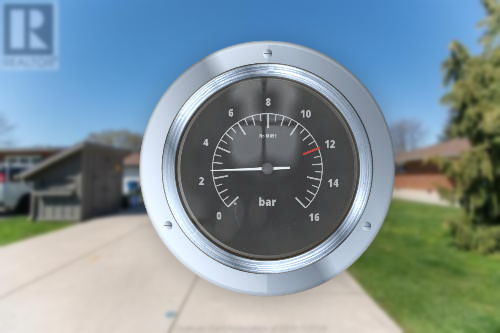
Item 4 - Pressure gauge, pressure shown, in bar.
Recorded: 2.5 bar
